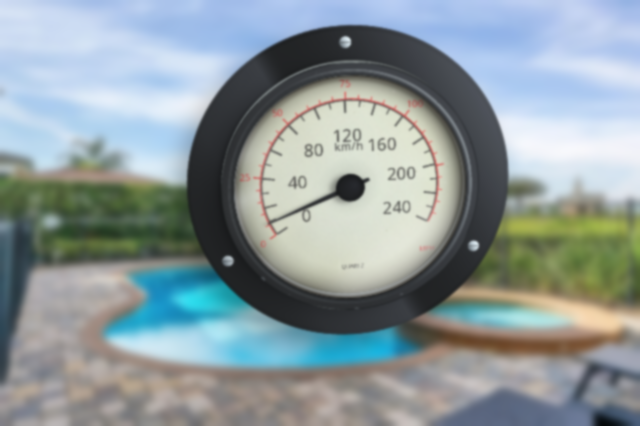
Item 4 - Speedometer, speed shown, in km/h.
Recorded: 10 km/h
